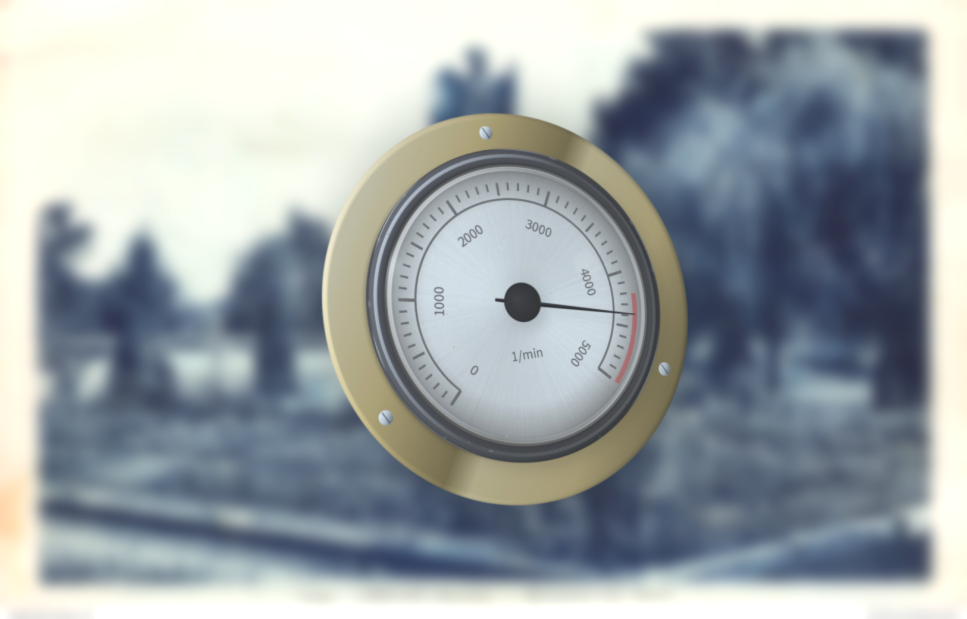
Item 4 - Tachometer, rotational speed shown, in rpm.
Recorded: 4400 rpm
